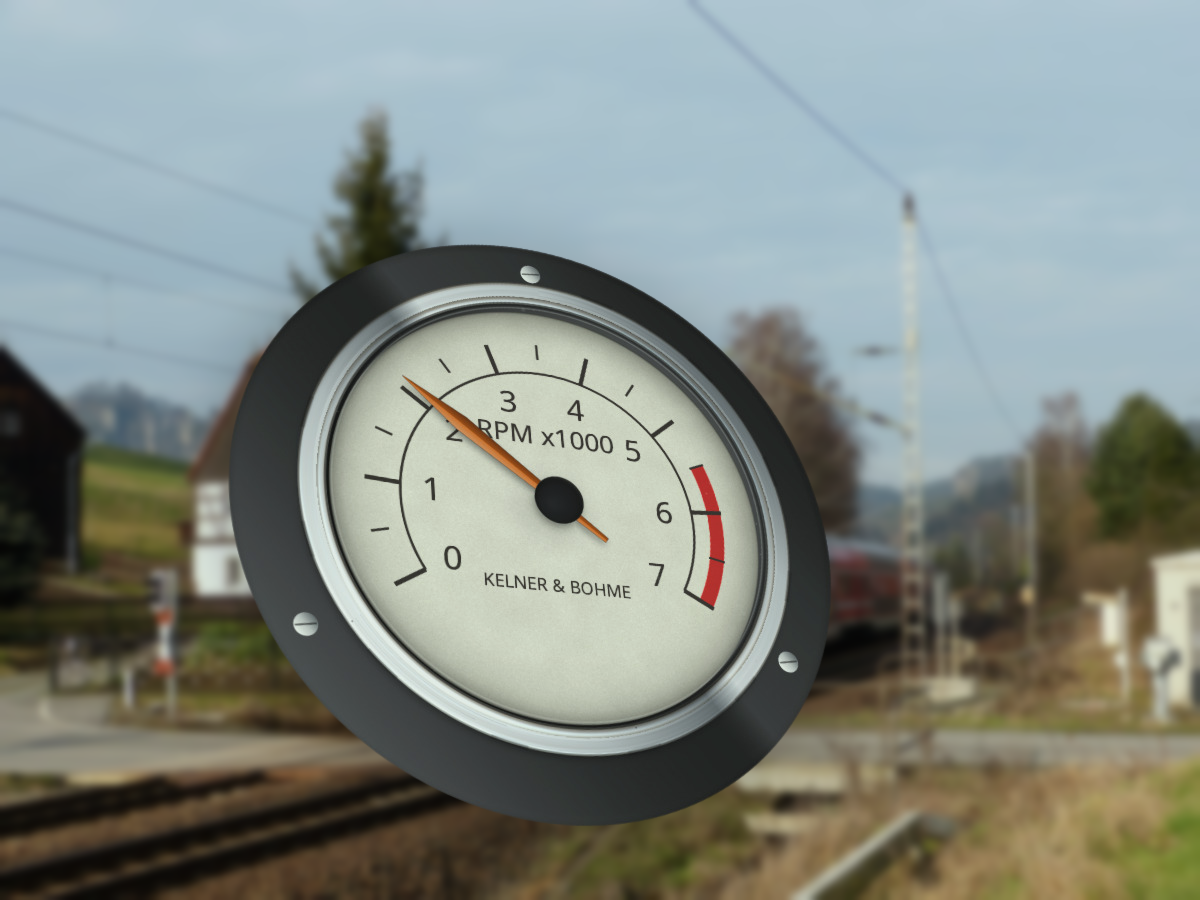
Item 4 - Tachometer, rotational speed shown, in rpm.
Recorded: 2000 rpm
